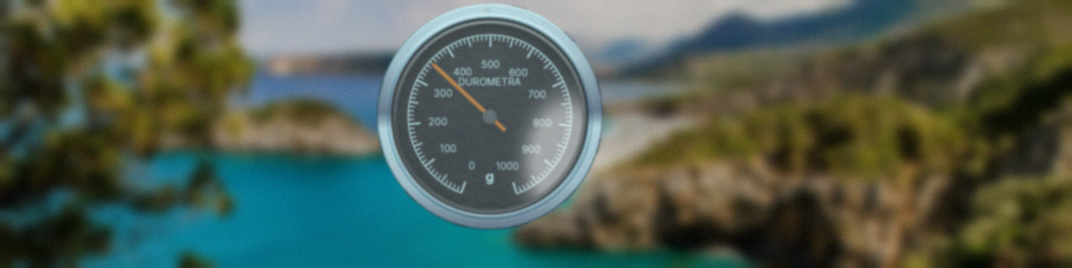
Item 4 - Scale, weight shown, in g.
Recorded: 350 g
